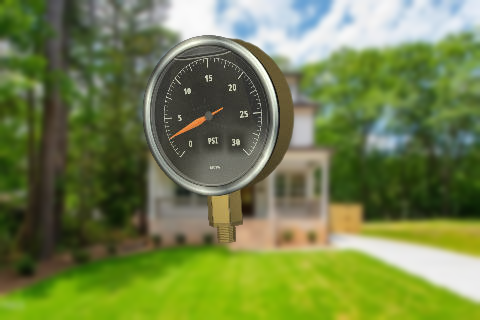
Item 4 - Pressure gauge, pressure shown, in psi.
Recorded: 2.5 psi
